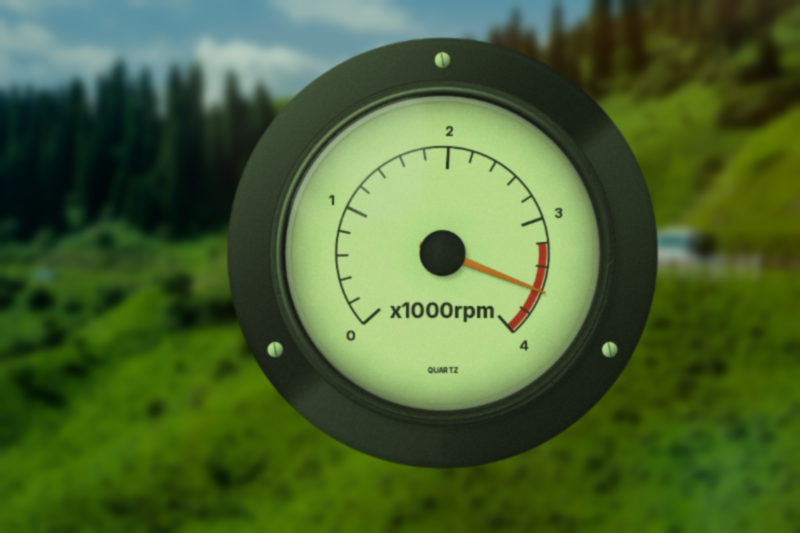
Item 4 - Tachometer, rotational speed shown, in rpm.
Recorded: 3600 rpm
